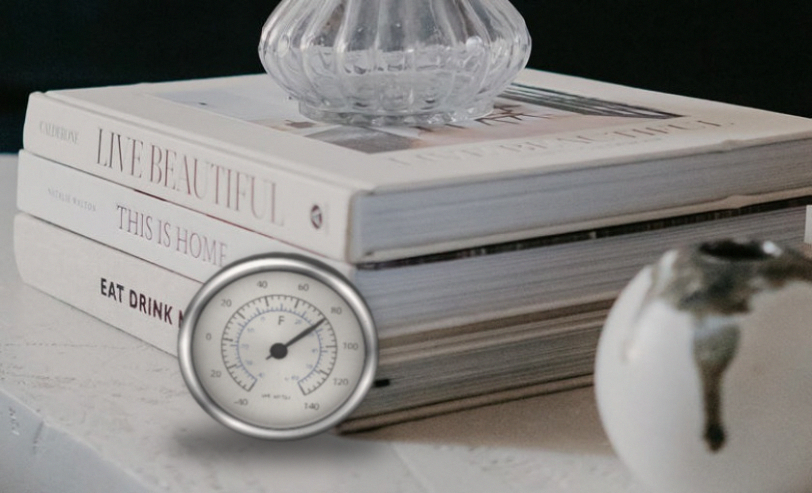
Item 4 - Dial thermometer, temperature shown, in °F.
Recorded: 80 °F
